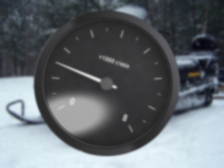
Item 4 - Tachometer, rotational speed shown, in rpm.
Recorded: 1500 rpm
